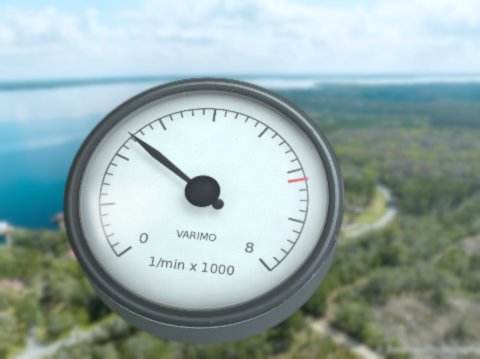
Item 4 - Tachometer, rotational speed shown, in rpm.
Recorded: 2400 rpm
